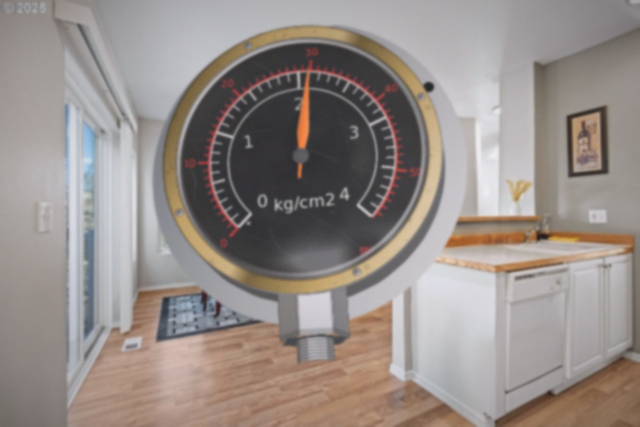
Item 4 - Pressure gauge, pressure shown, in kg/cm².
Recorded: 2.1 kg/cm²
